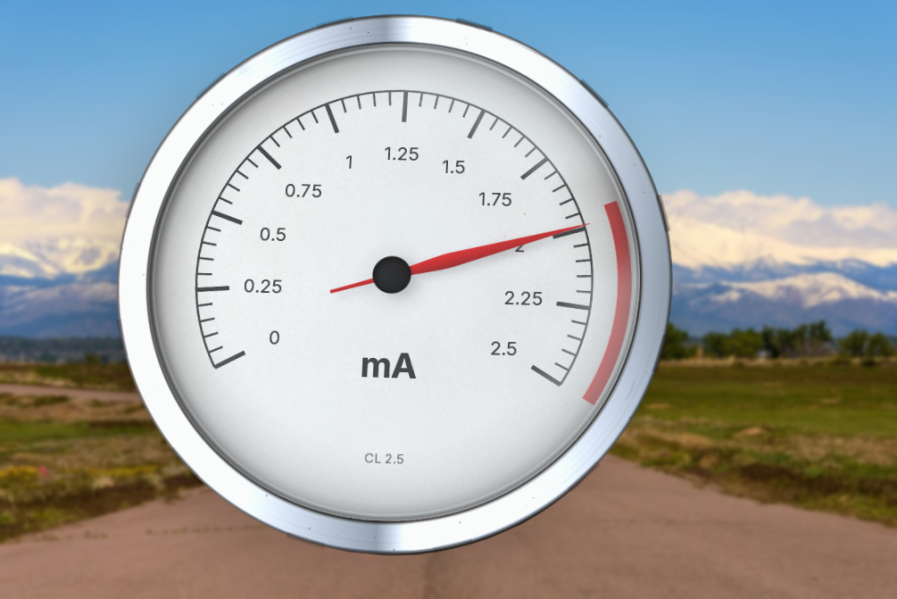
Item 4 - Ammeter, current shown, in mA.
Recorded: 2 mA
